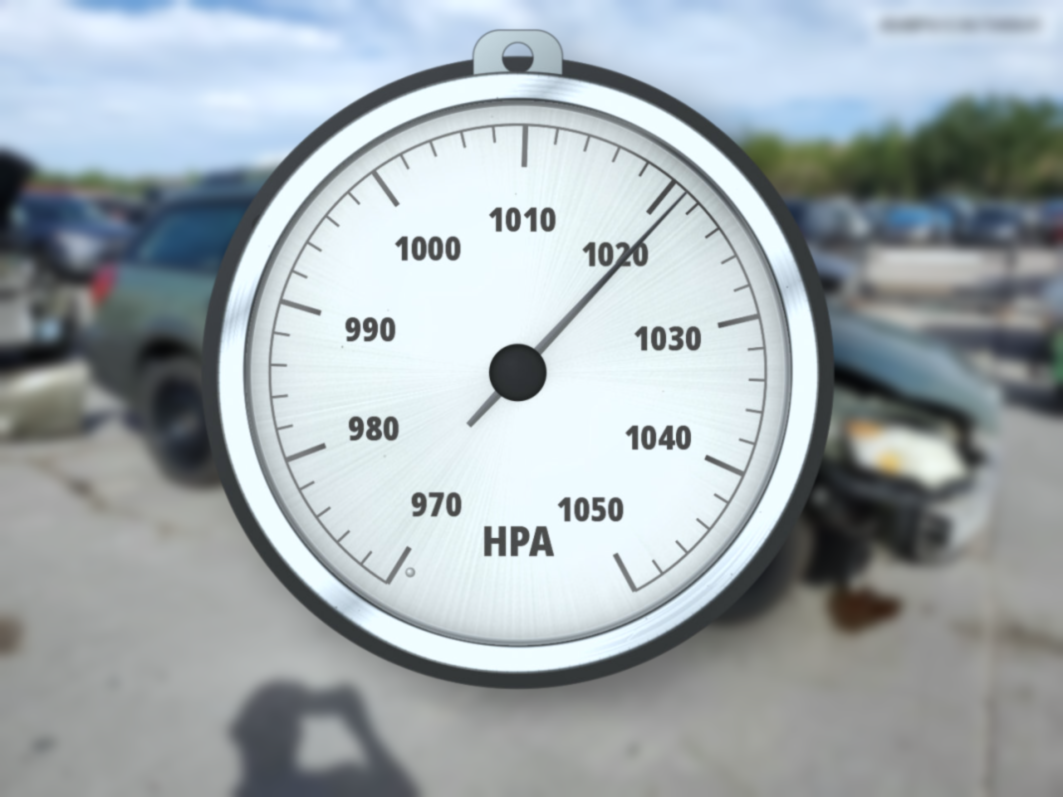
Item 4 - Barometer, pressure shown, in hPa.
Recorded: 1021 hPa
